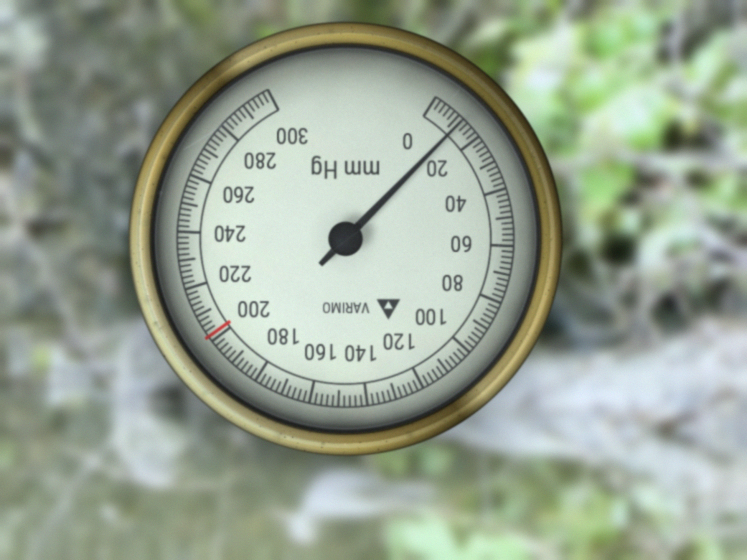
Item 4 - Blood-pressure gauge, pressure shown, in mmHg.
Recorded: 12 mmHg
